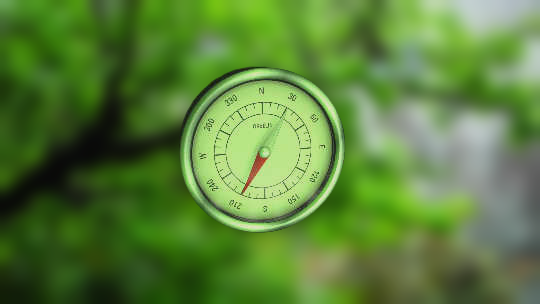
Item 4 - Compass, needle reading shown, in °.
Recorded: 210 °
